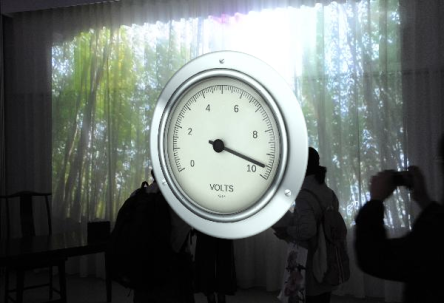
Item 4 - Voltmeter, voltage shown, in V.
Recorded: 9.5 V
